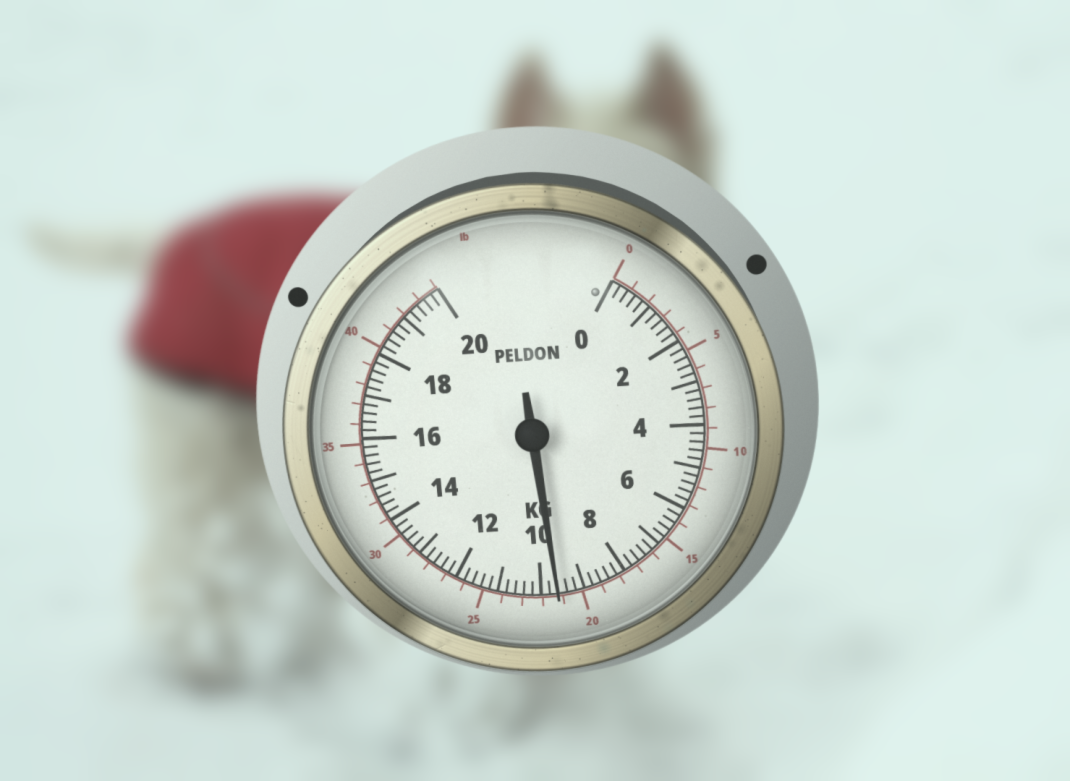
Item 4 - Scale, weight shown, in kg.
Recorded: 9.6 kg
